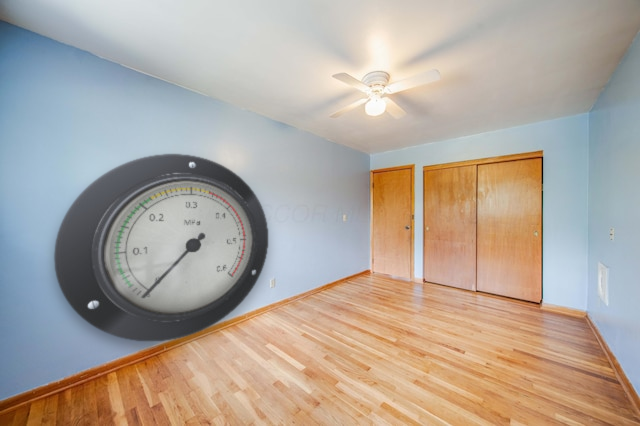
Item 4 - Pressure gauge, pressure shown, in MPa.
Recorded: 0 MPa
